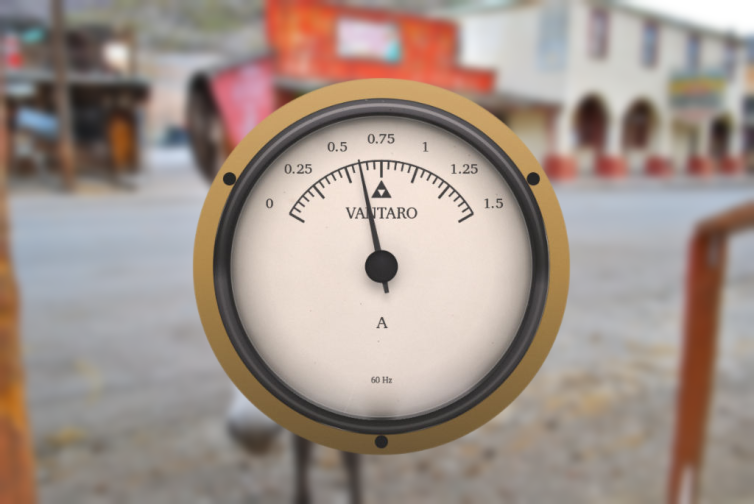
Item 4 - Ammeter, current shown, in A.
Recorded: 0.6 A
